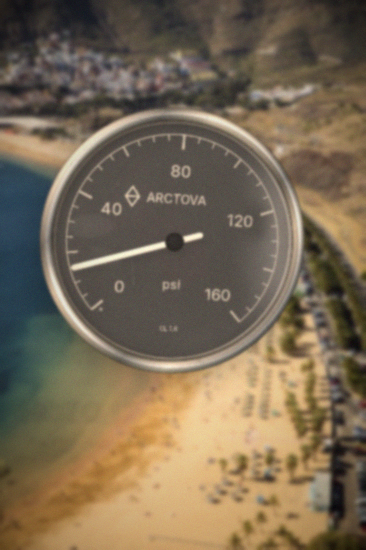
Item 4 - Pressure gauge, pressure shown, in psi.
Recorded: 15 psi
